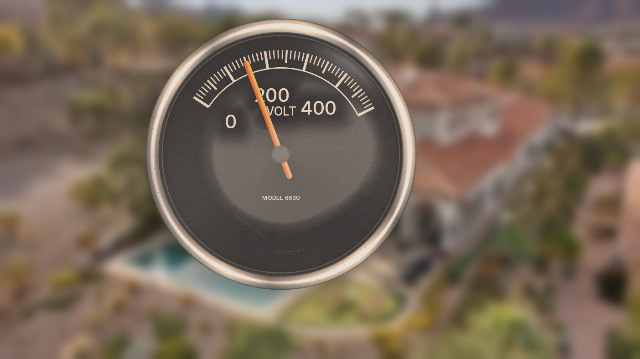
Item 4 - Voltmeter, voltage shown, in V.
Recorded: 150 V
